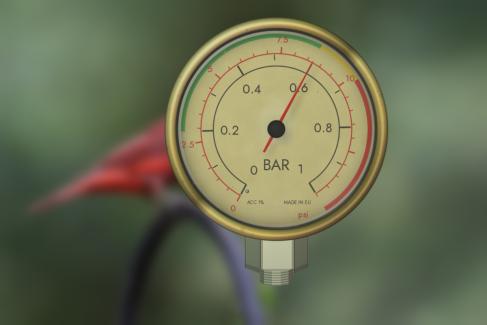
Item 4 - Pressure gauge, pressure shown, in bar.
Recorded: 0.6 bar
